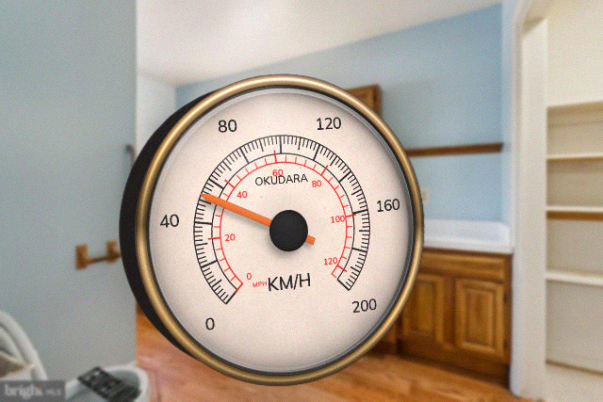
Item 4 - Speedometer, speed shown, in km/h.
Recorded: 52 km/h
